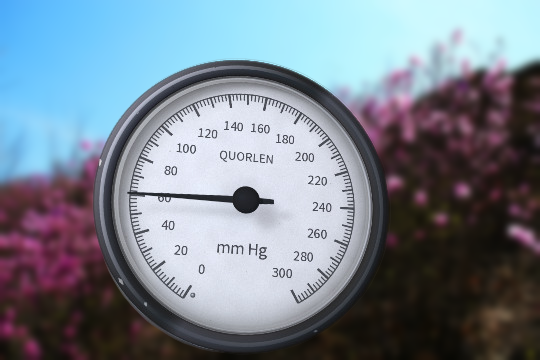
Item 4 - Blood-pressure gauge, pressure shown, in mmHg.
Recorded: 60 mmHg
